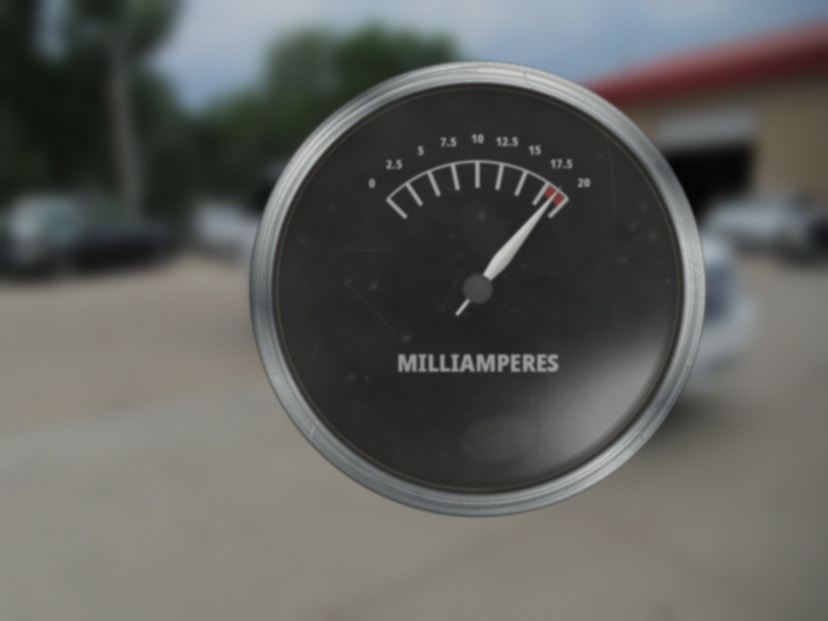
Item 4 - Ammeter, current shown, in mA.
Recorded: 18.75 mA
